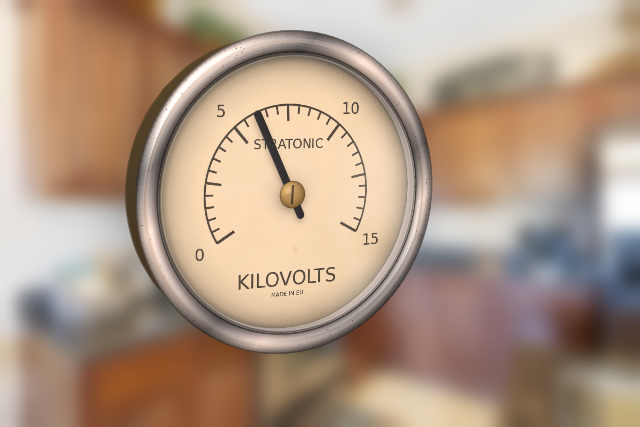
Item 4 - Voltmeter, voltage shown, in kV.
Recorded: 6 kV
